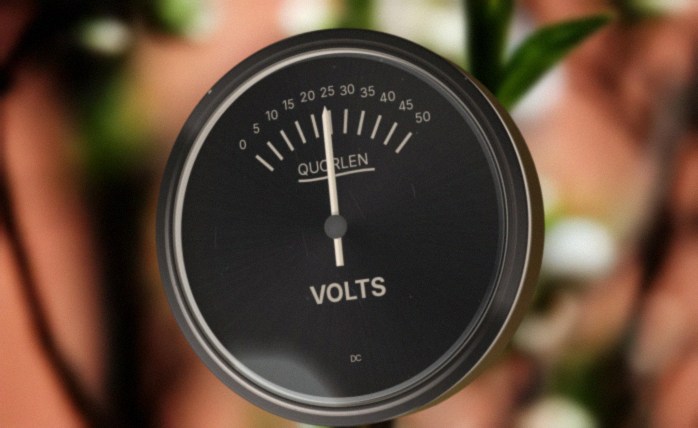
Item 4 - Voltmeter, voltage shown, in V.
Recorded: 25 V
